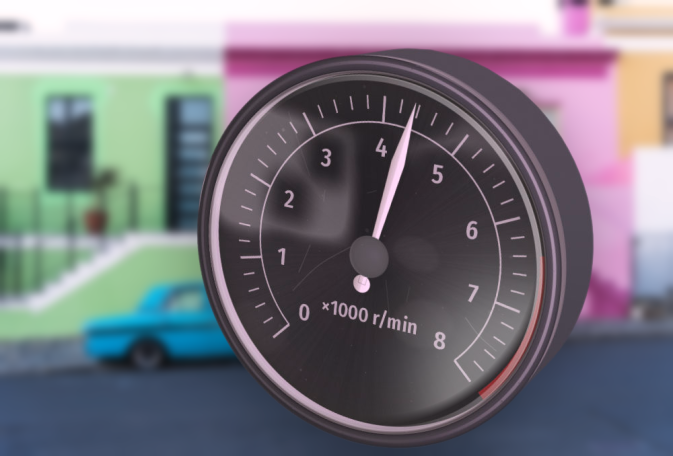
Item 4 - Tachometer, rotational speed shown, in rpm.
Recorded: 4400 rpm
